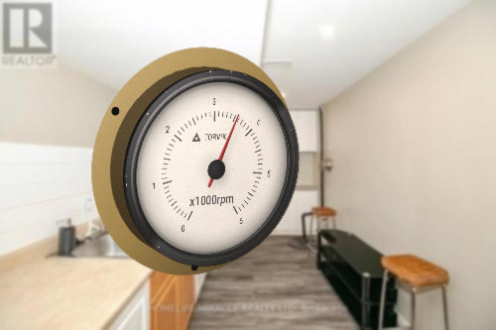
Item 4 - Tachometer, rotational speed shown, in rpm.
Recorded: 3500 rpm
